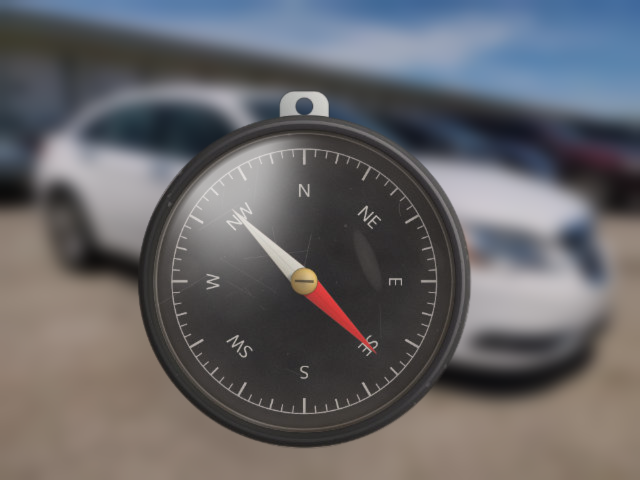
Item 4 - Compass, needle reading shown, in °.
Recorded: 135 °
